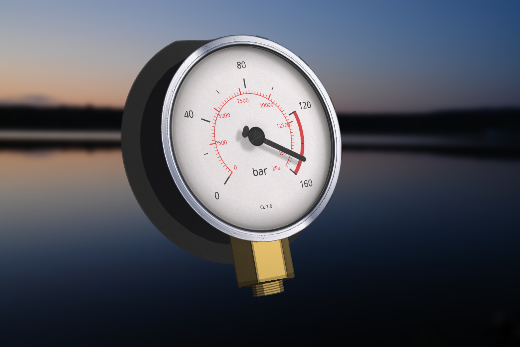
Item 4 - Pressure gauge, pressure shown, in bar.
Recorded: 150 bar
